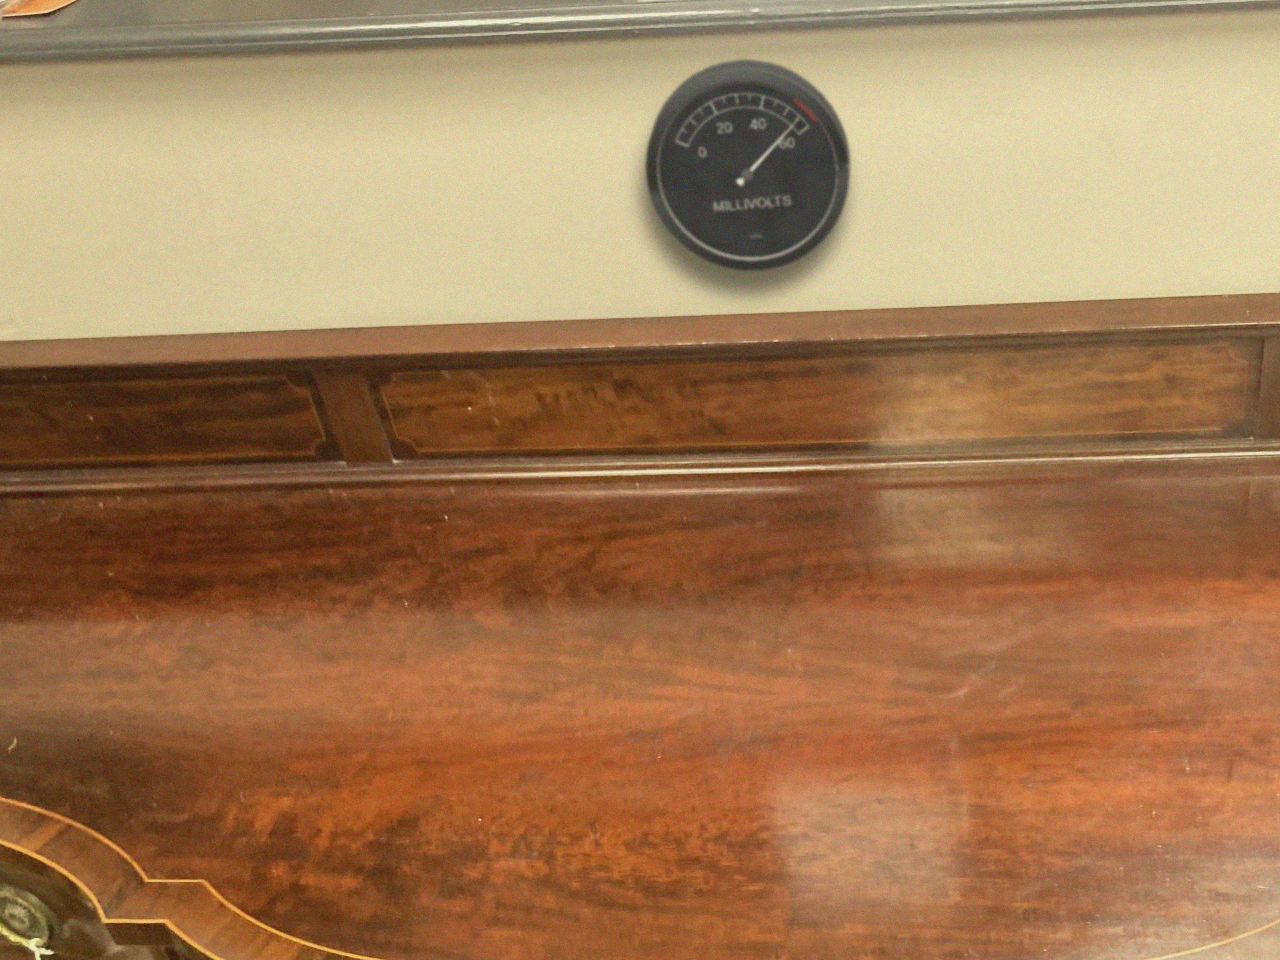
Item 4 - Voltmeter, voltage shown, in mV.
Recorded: 55 mV
